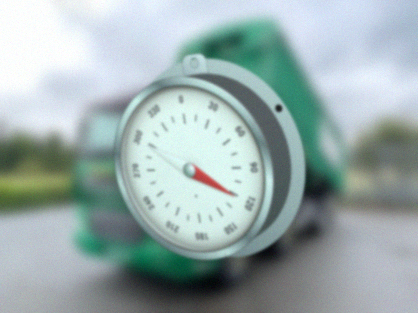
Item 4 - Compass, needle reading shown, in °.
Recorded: 120 °
